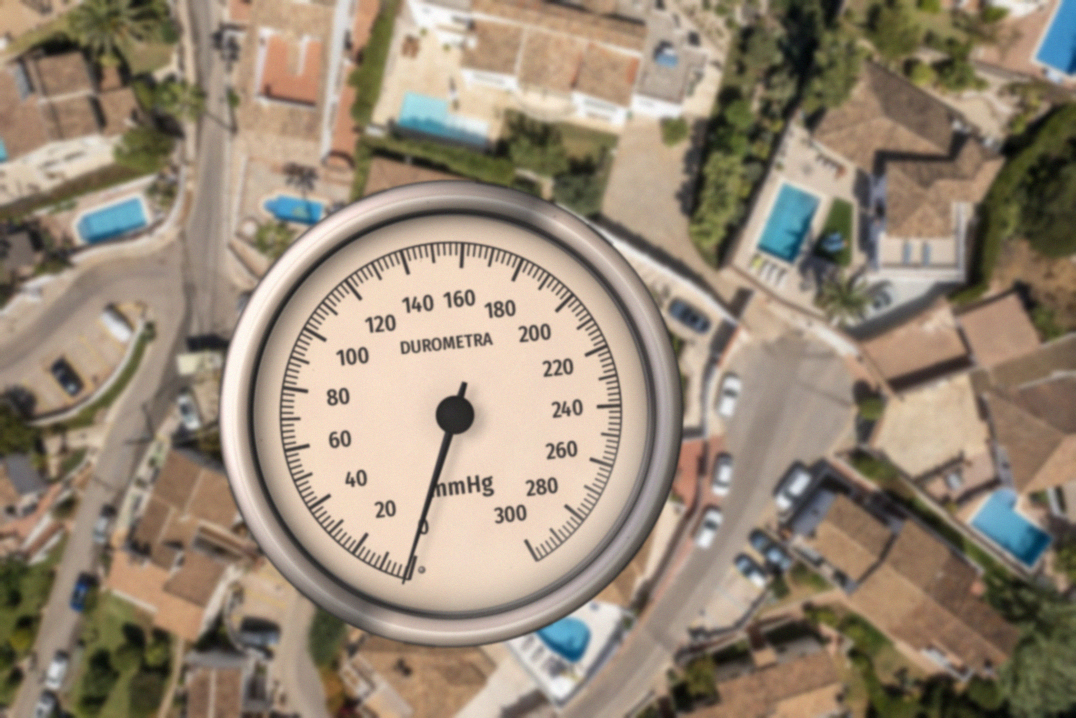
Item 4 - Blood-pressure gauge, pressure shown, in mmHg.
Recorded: 2 mmHg
